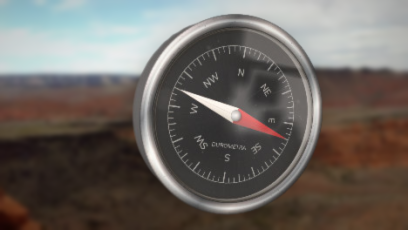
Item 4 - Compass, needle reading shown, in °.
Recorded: 105 °
